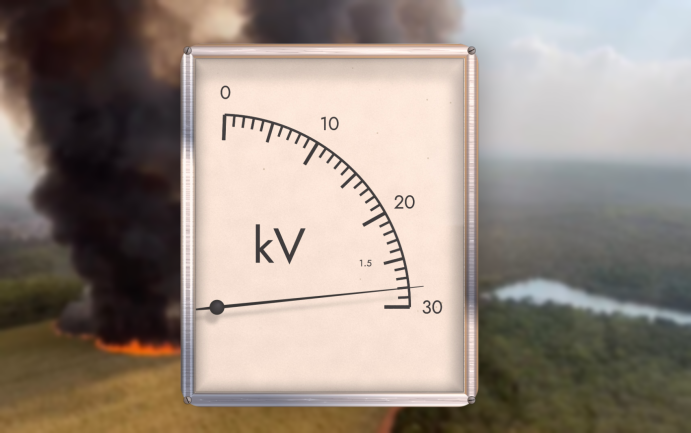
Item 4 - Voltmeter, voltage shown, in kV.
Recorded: 28 kV
